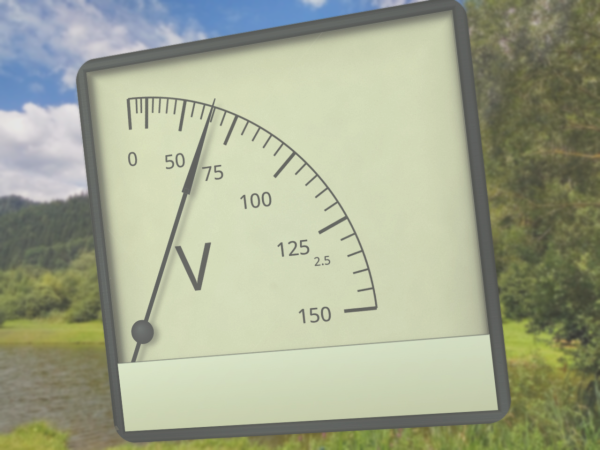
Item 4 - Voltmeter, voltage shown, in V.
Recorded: 65 V
